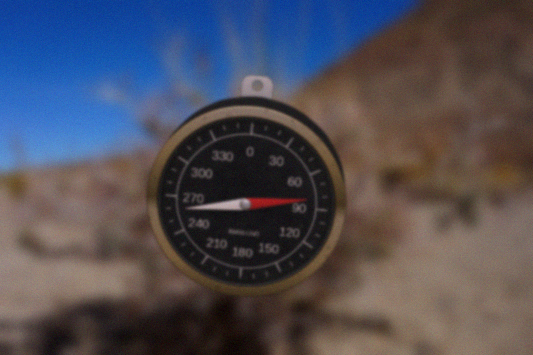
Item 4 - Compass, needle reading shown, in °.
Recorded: 80 °
